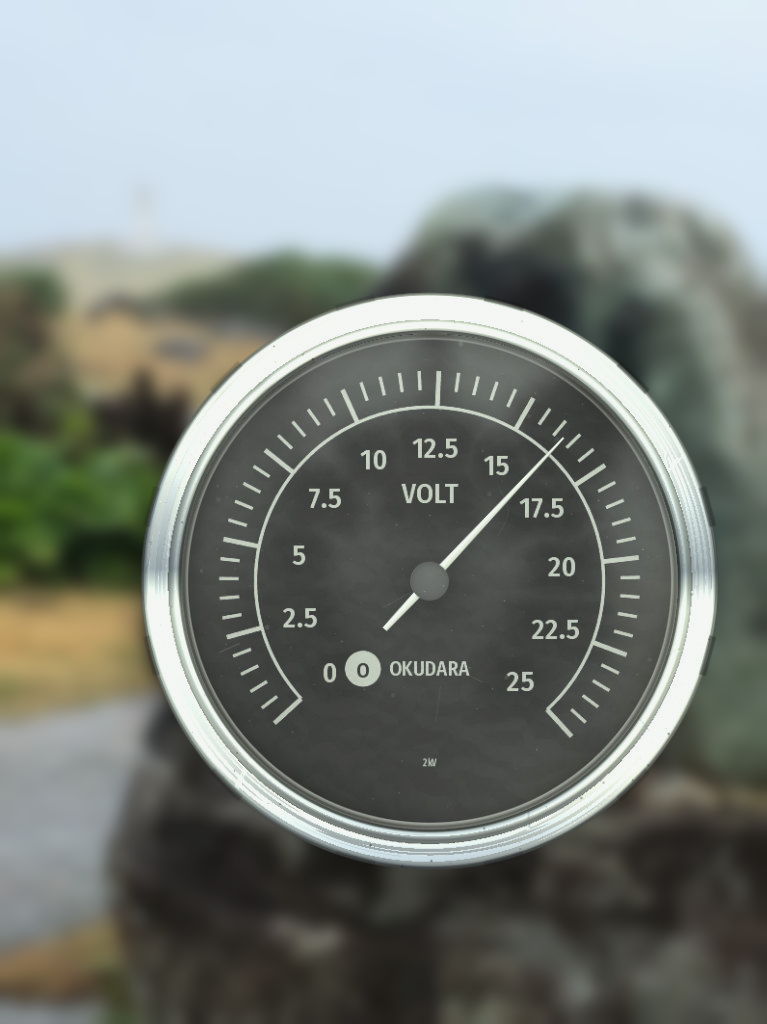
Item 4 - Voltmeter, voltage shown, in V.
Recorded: 16.25 V
